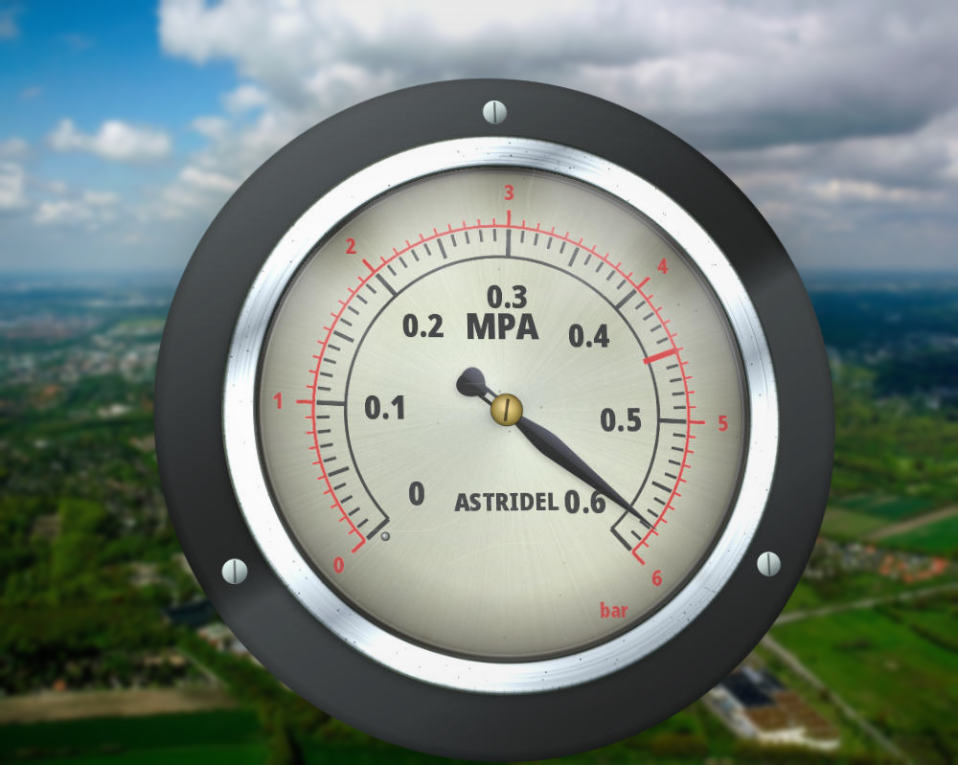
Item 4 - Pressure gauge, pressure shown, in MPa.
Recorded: 0.58 MPa
